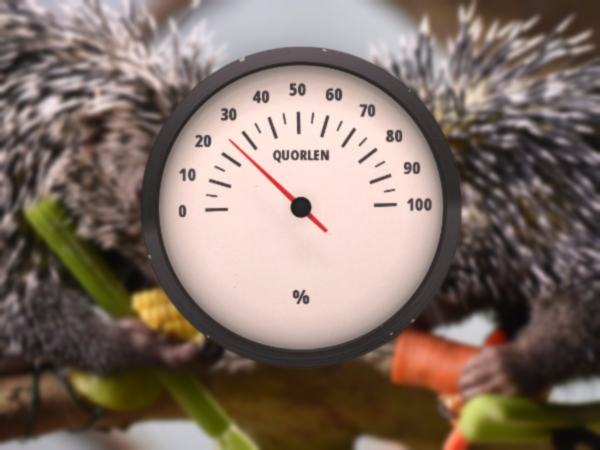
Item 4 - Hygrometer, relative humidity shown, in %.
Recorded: 25 %
